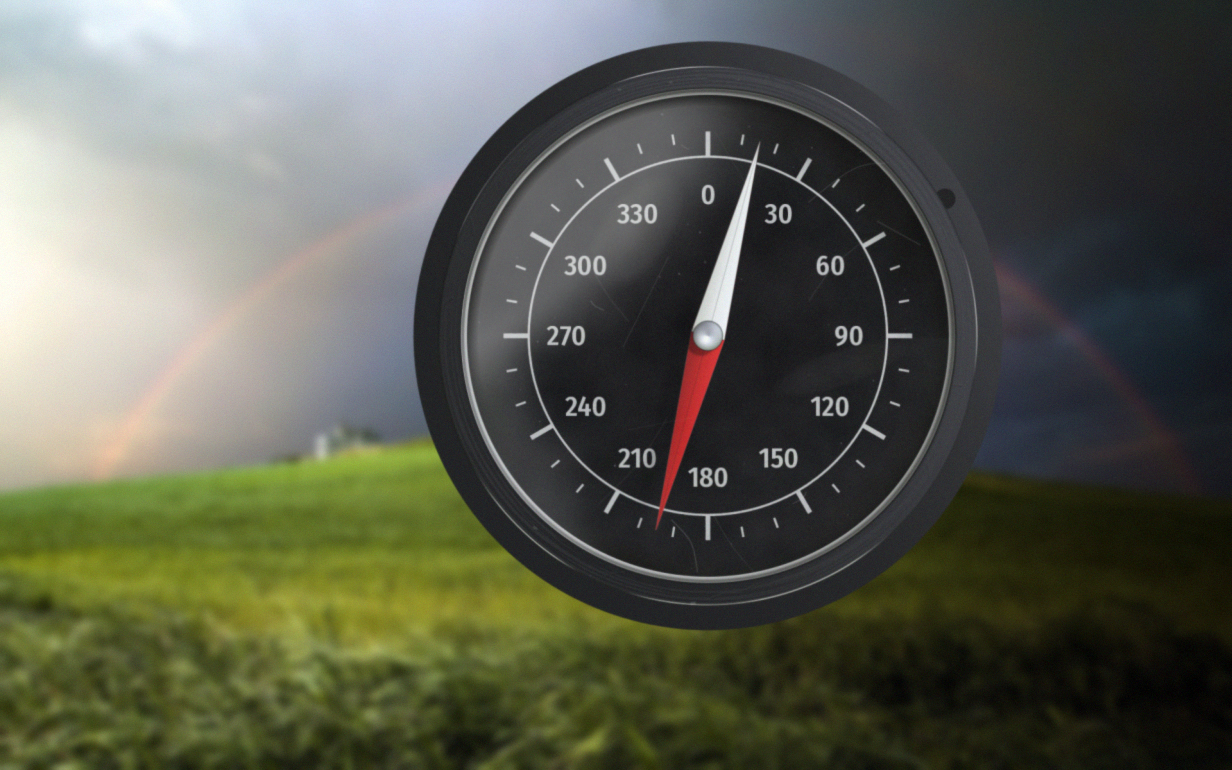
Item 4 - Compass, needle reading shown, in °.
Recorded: 195 °
